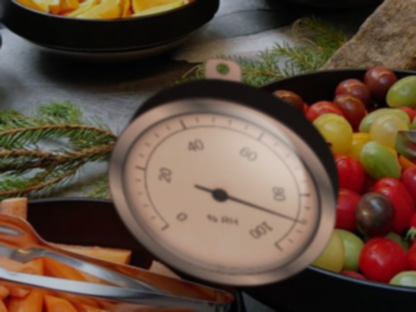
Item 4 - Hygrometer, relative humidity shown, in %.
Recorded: 88 %
